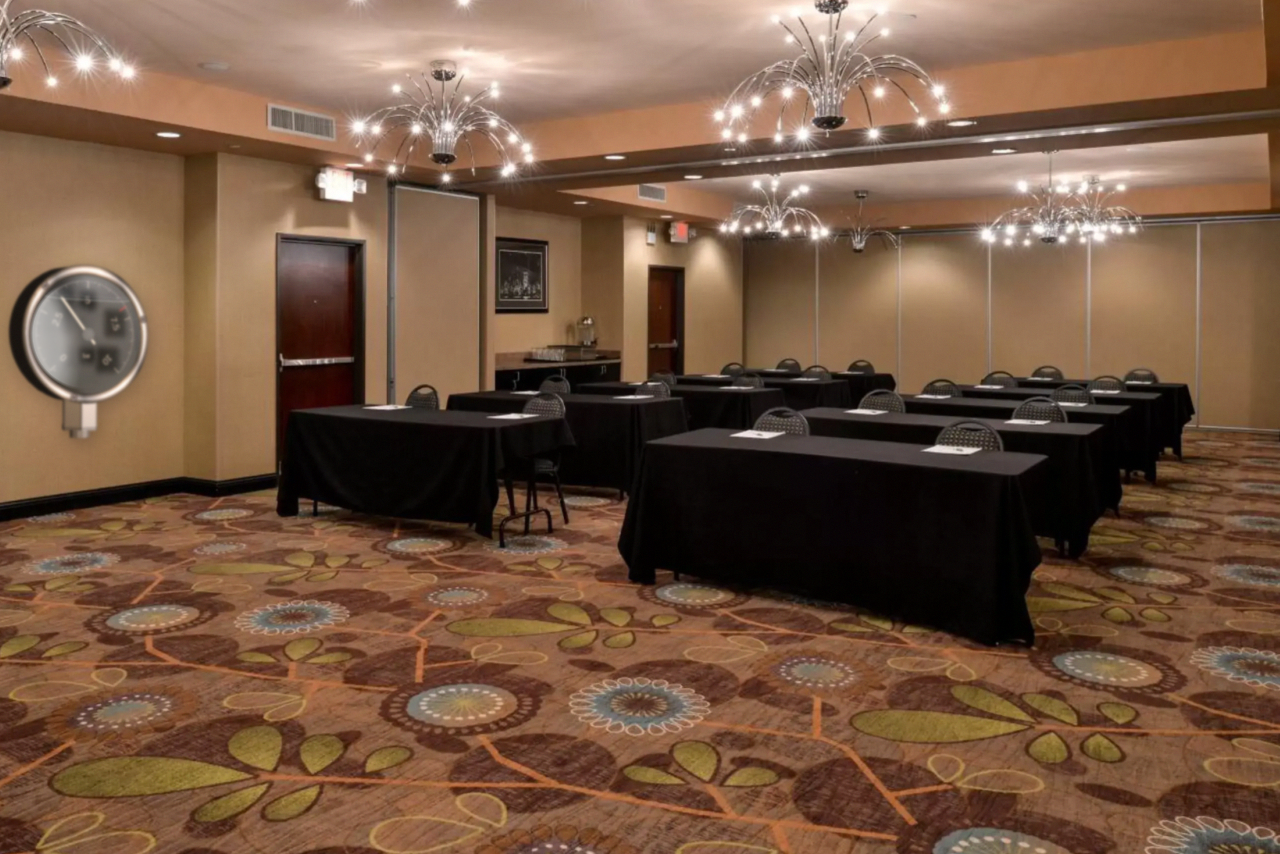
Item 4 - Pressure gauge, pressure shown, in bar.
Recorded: 3.5 bar
